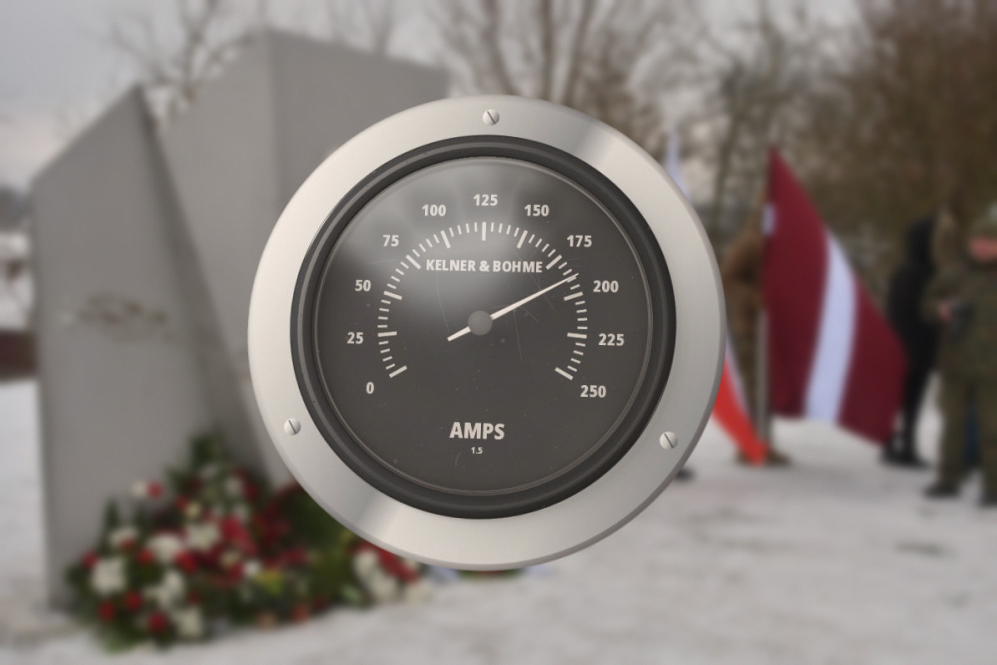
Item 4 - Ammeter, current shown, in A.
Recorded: 190 A
